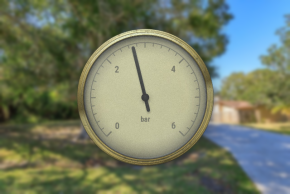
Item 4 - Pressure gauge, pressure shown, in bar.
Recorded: 2.7 bar
